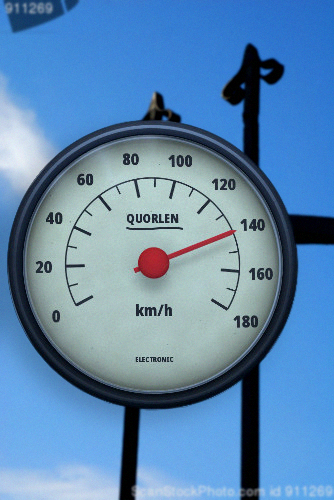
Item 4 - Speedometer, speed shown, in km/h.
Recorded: 140 km/h
